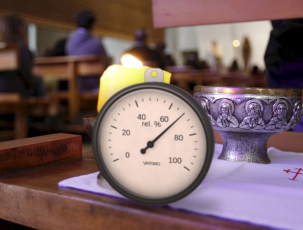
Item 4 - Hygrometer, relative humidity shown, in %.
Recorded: 68 %
